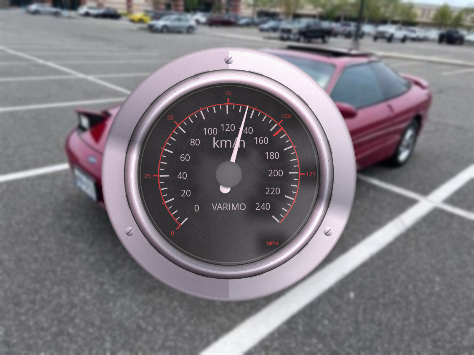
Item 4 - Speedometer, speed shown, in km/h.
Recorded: 135 km/h
